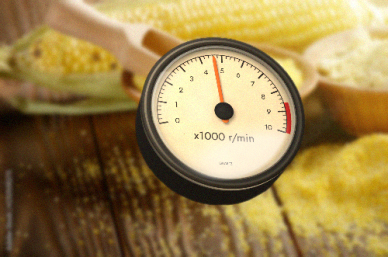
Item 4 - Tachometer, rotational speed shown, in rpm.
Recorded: 4600 rpm
